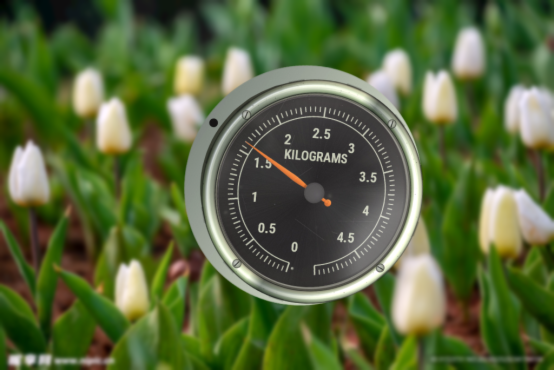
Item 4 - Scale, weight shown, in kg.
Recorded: 1.6 kg
